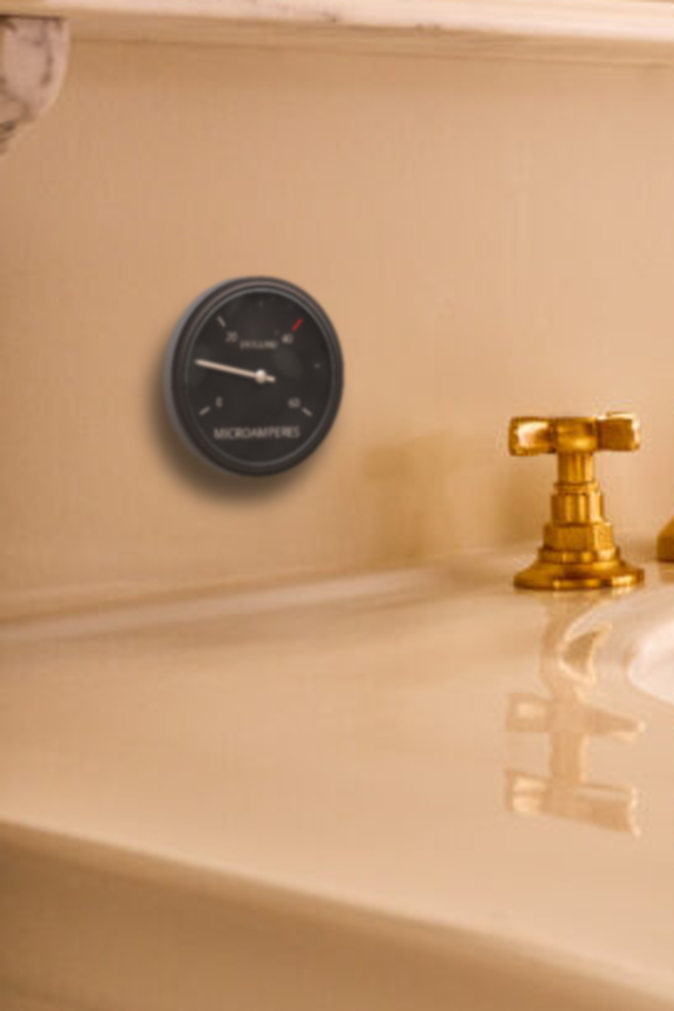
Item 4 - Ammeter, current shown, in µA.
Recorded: 10 µA
